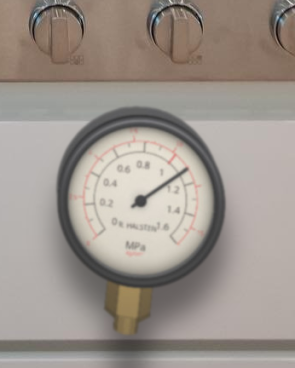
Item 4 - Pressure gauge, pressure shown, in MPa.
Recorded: 1.1 MPa
